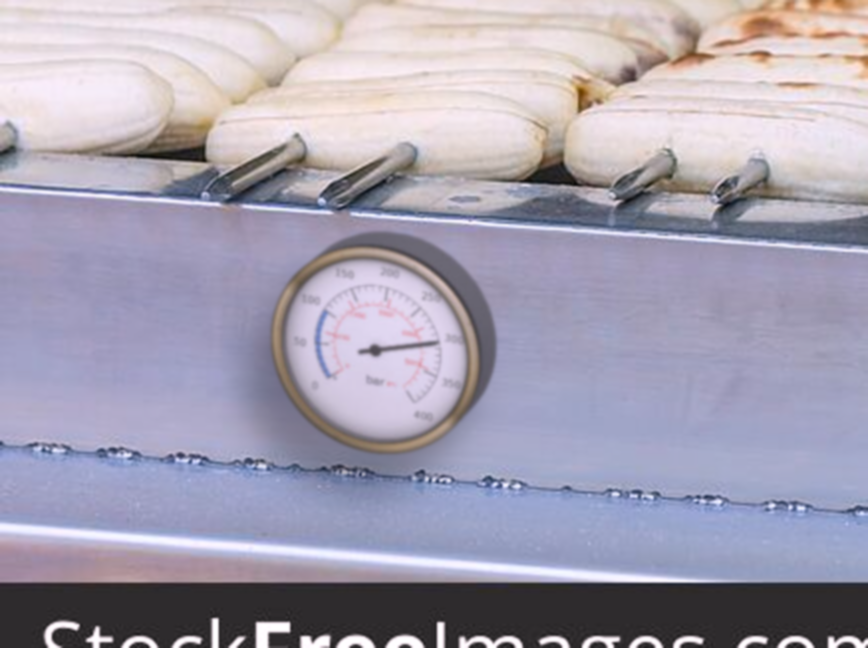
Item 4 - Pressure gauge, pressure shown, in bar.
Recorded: 300 bar
